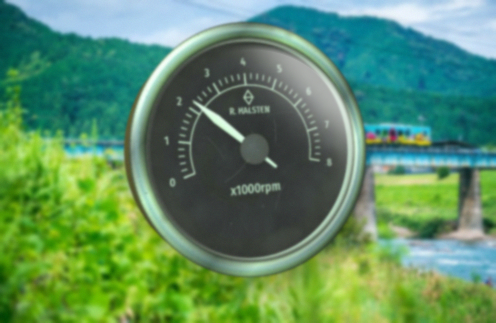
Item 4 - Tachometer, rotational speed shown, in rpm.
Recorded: 2200 rpm
